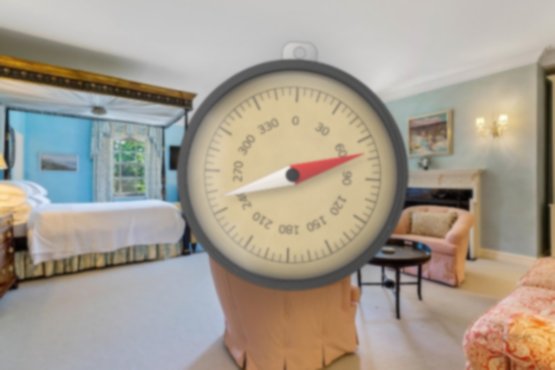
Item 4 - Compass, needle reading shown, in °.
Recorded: 70 °
